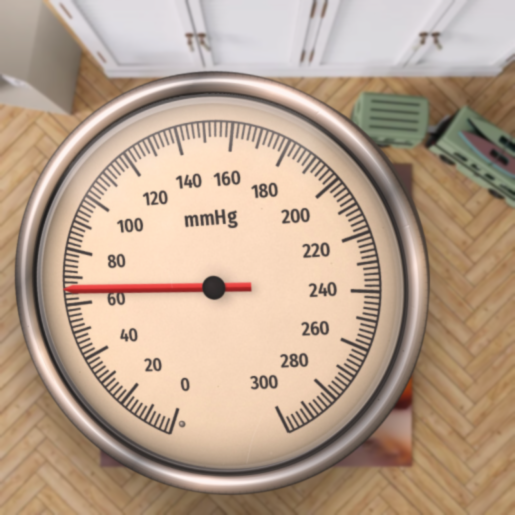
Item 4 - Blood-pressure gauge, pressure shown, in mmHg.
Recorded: 66 mmHg
